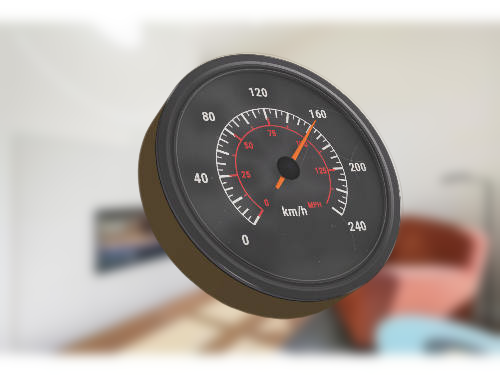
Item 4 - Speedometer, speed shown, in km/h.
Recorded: 160 km/h
